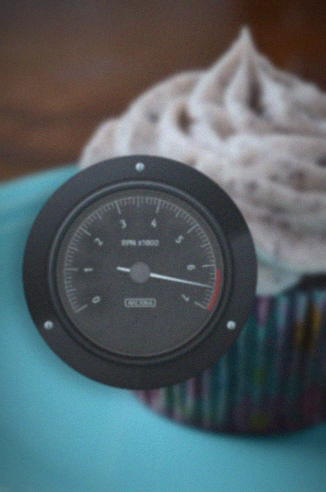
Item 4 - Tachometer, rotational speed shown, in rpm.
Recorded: 6500 rpm
